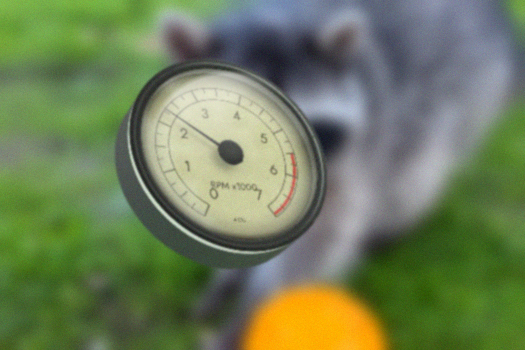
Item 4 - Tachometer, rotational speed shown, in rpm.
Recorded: 2250 rpm
